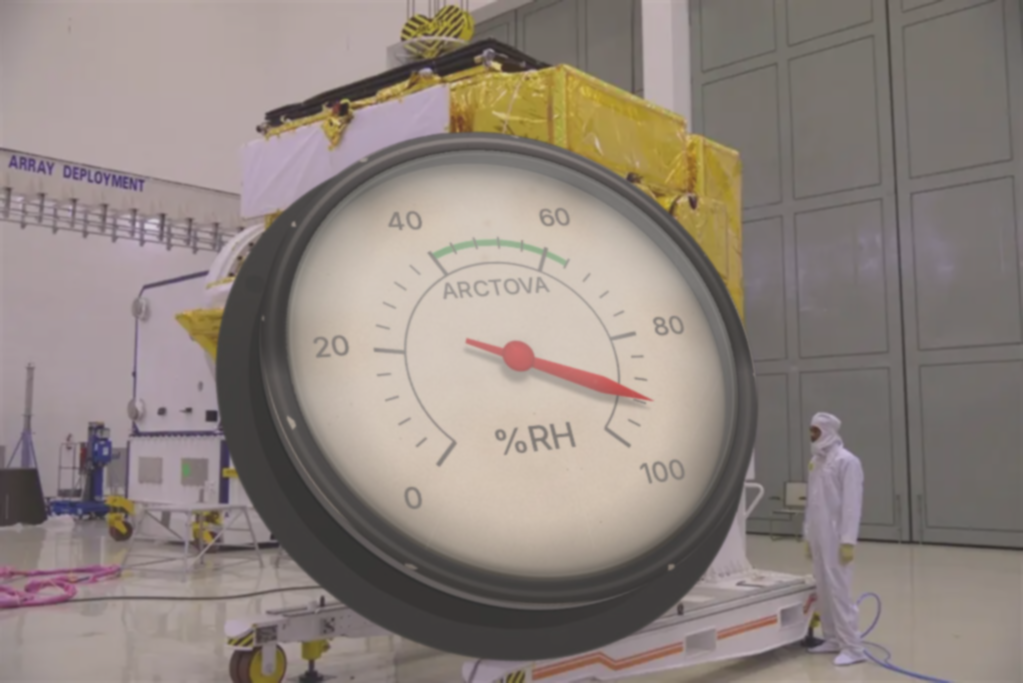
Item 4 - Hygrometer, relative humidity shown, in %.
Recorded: 92 %
